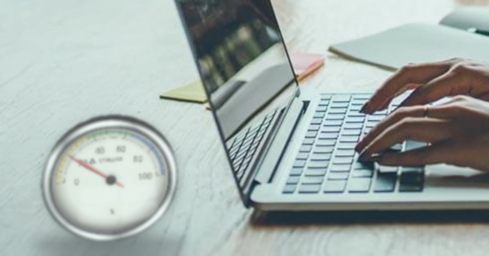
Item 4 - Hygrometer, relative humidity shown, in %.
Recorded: 20 %
